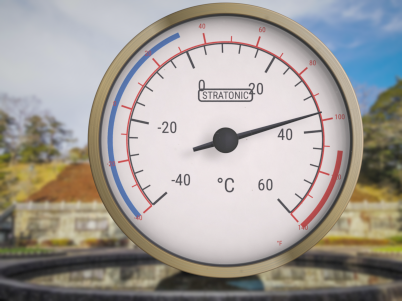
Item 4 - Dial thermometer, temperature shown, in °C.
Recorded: 36 °C
